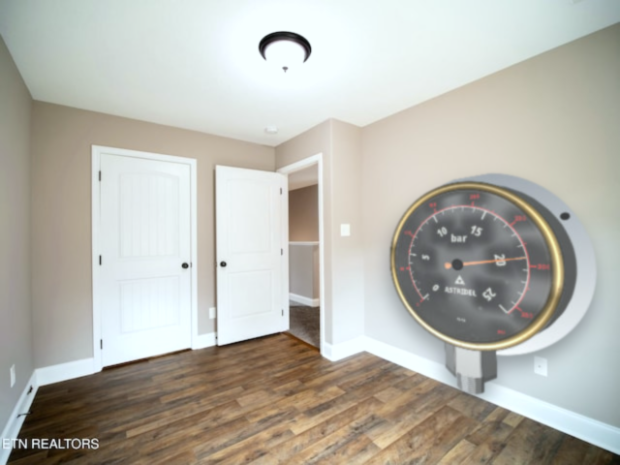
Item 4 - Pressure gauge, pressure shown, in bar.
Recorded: 20 bar
